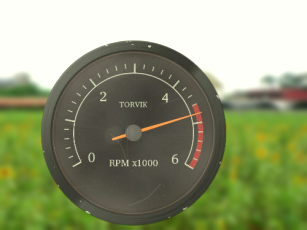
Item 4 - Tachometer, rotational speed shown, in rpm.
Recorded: 4800 rpm
